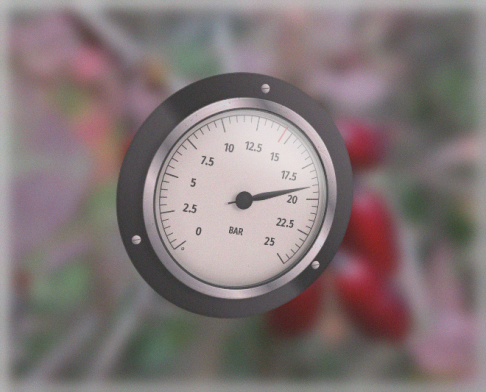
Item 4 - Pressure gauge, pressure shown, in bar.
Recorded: 19 bar
